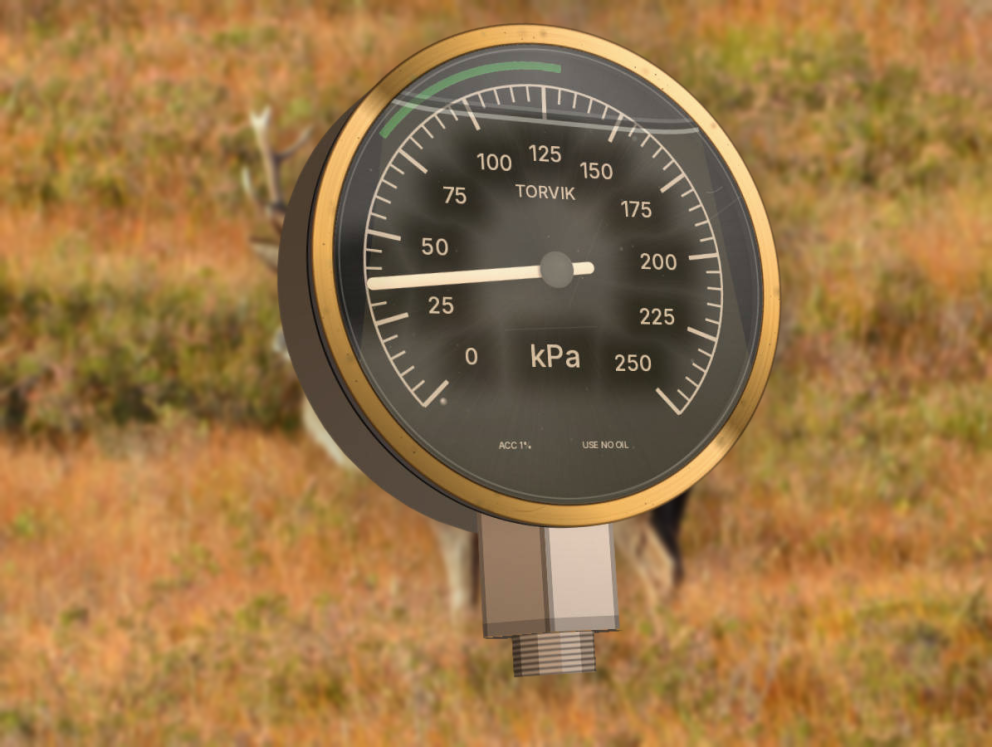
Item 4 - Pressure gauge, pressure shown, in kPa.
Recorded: 35 kPa
